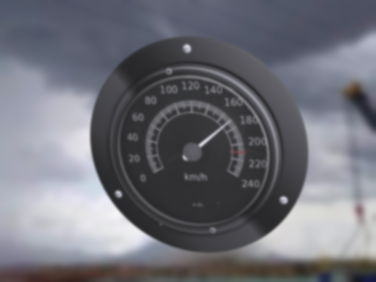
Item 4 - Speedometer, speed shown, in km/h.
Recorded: 170 km/h
